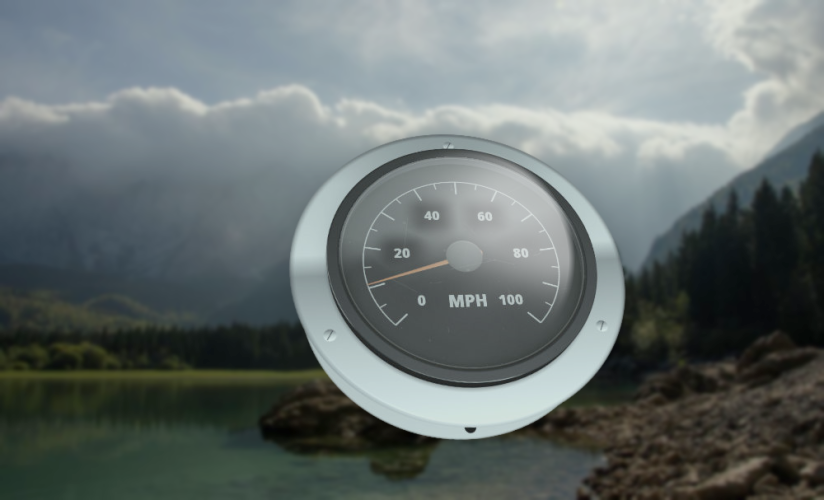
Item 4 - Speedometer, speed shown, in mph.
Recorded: 10 mph
